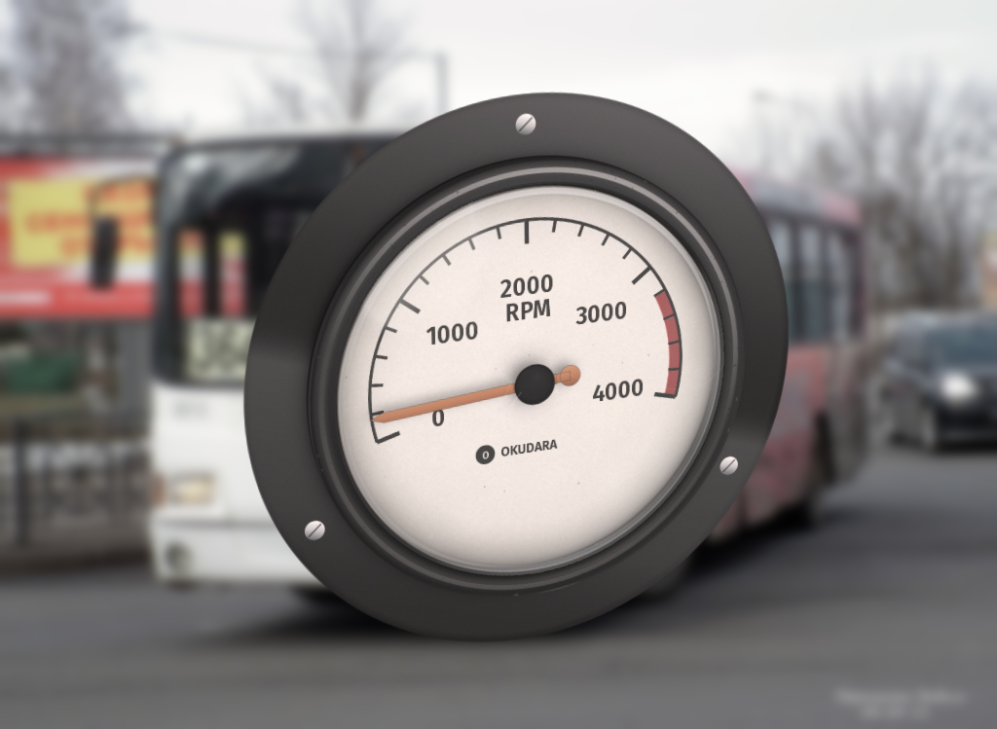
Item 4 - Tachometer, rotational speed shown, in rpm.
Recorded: 200 rpm
